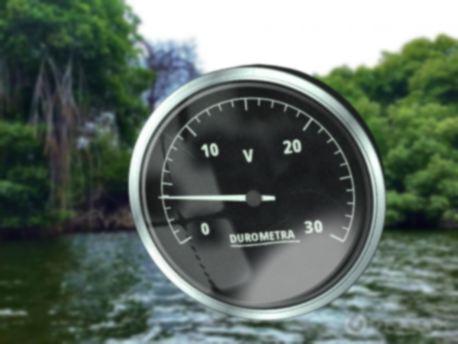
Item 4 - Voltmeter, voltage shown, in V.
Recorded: 4 V
